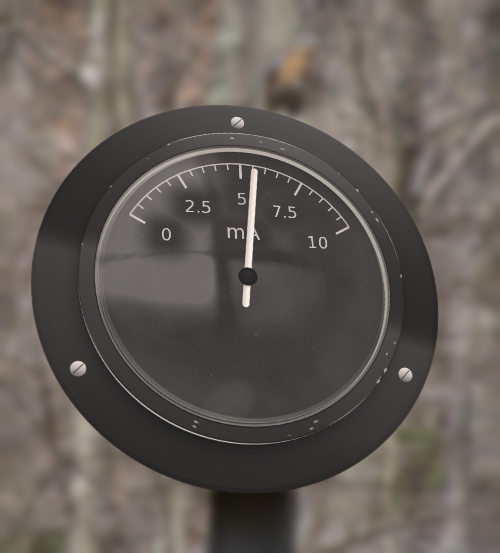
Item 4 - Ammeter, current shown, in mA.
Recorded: 5.5 mA
